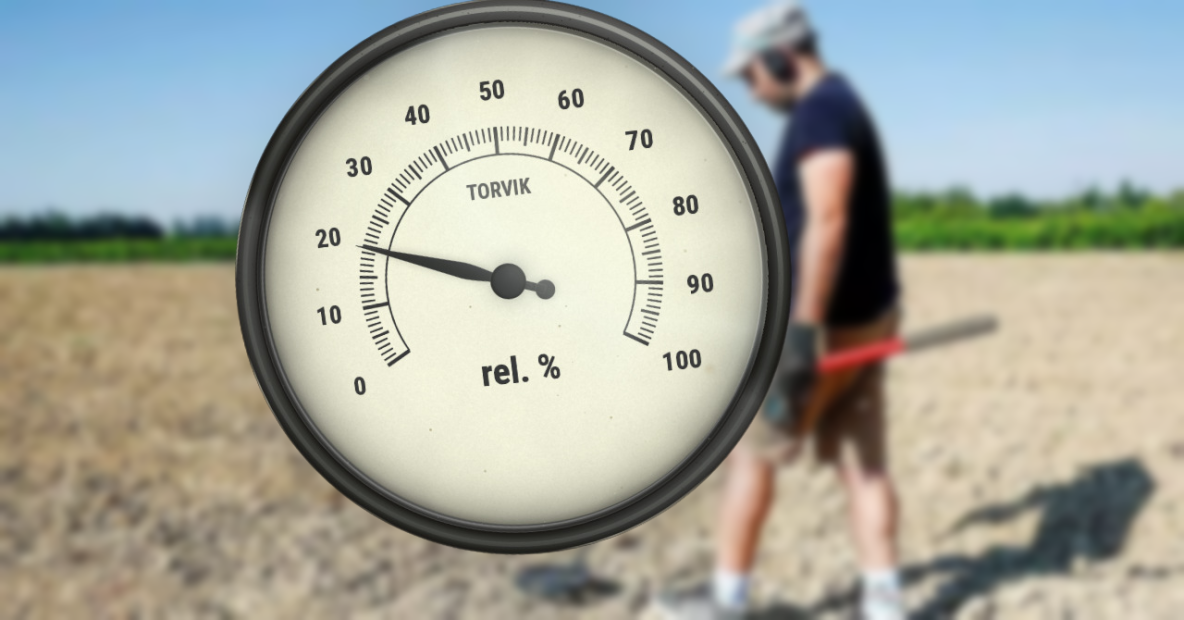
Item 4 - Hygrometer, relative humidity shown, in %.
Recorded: 20 %
